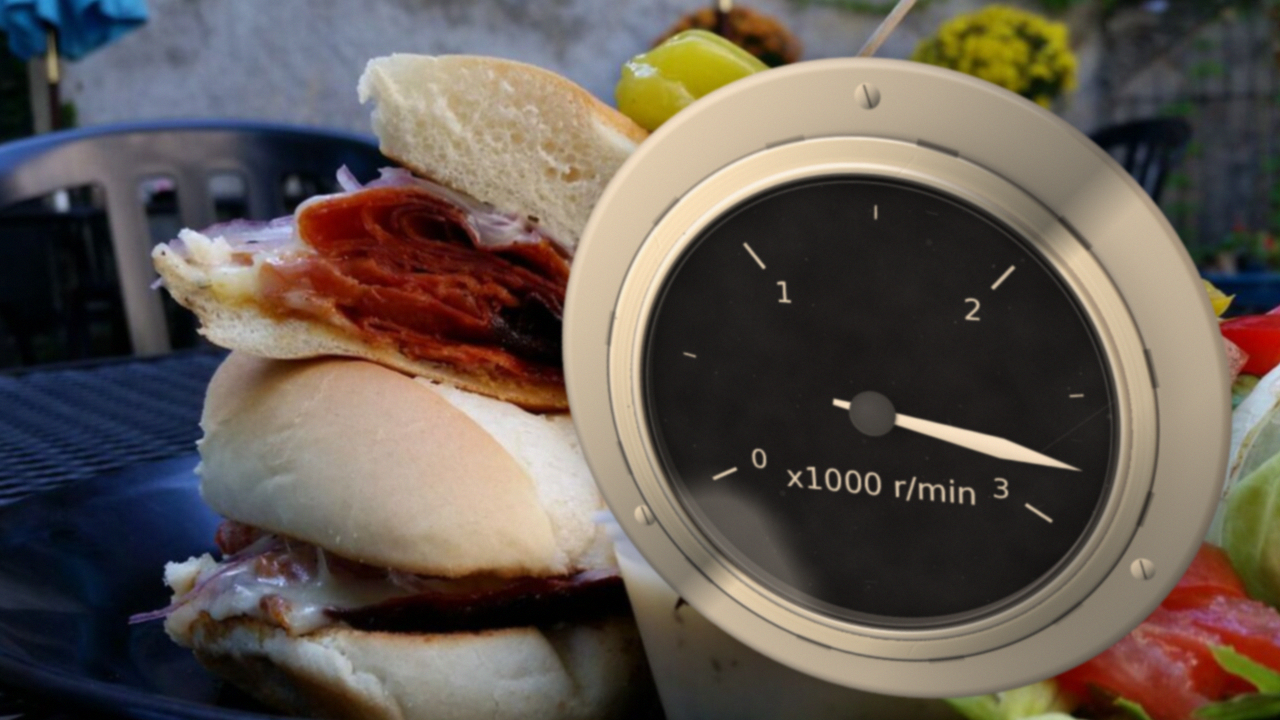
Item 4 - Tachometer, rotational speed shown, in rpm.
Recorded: 2750 rpm
